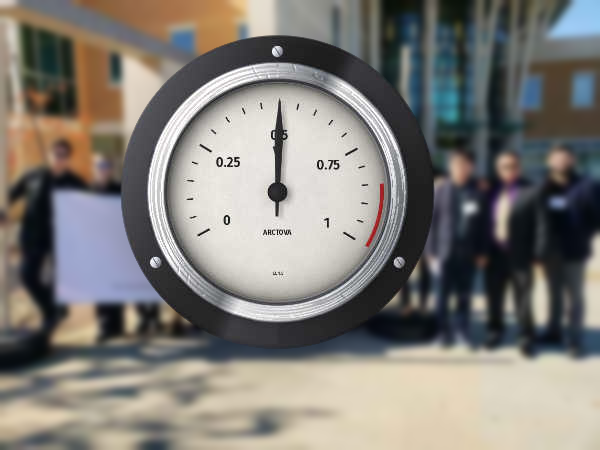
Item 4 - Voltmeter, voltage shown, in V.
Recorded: 0.5 V
